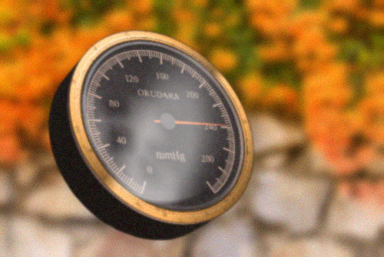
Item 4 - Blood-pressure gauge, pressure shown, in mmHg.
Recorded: 240 mmHg
